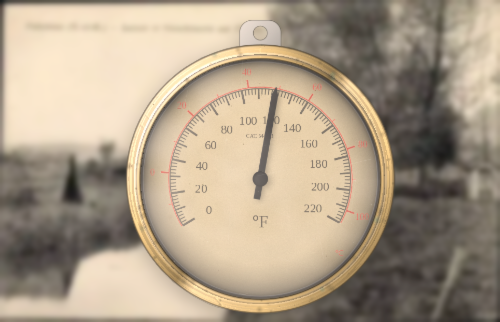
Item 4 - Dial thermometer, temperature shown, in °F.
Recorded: 120 °F
